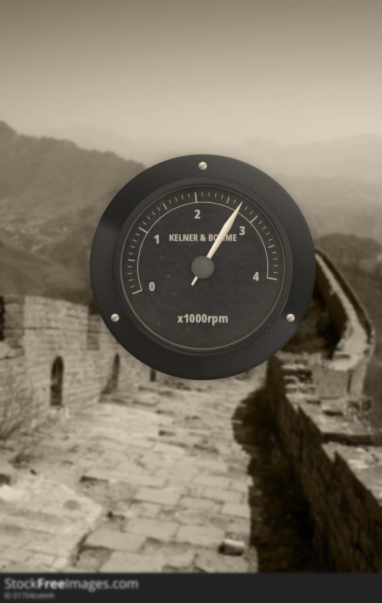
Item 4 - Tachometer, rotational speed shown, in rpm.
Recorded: 2700 rpm
